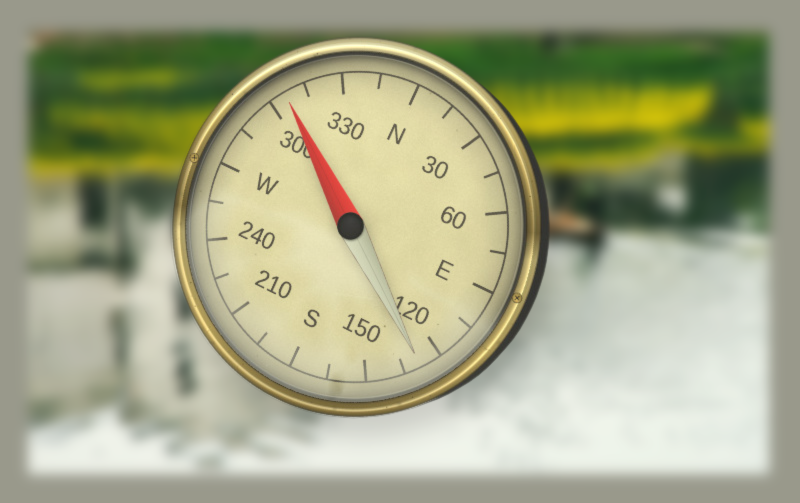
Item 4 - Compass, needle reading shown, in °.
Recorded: 307.5 °
